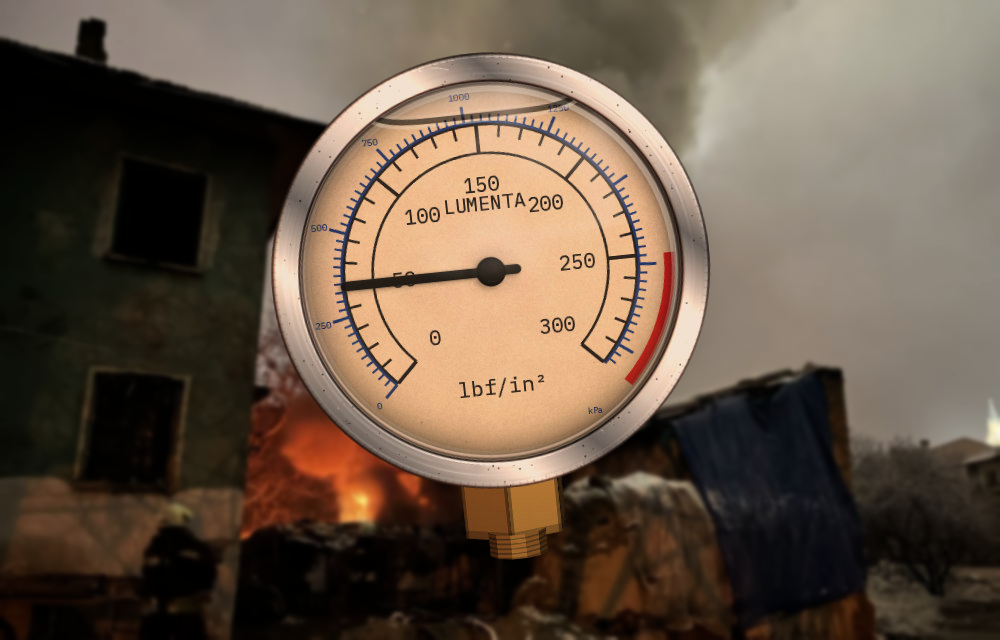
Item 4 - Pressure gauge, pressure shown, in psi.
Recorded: 50 psi
